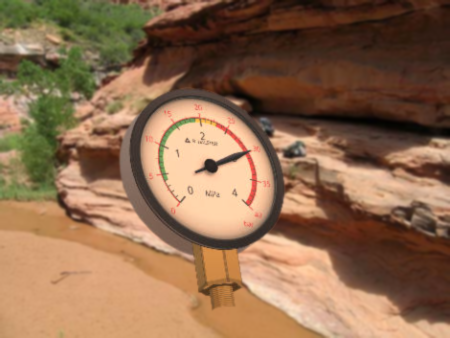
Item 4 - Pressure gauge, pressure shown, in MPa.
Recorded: 3 MPa
